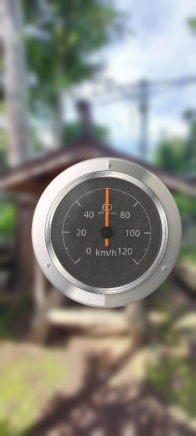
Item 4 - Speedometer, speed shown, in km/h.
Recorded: 60 km/h
